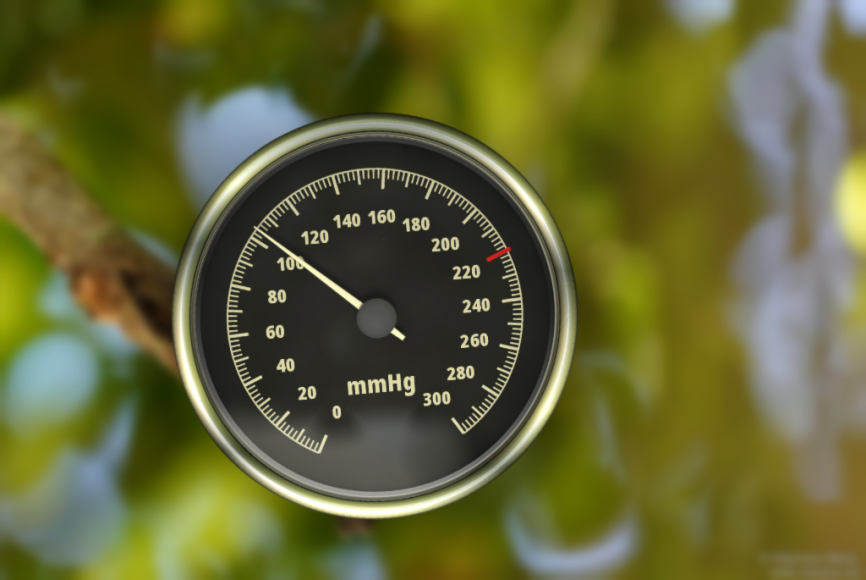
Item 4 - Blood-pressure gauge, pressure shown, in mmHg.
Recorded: 104 mmHg
